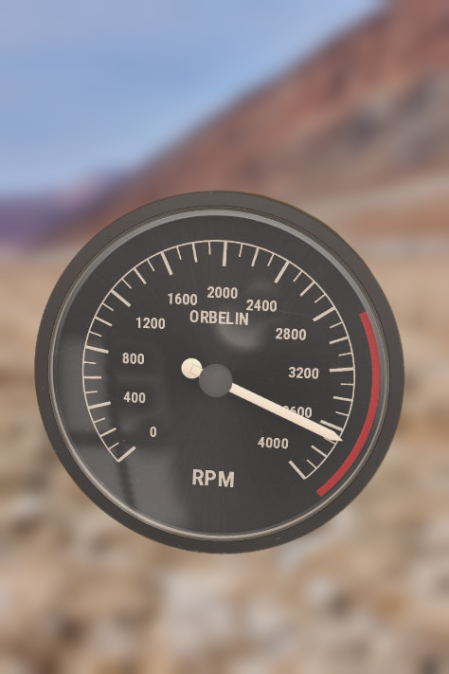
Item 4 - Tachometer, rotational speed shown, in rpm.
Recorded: 3650 rpm
